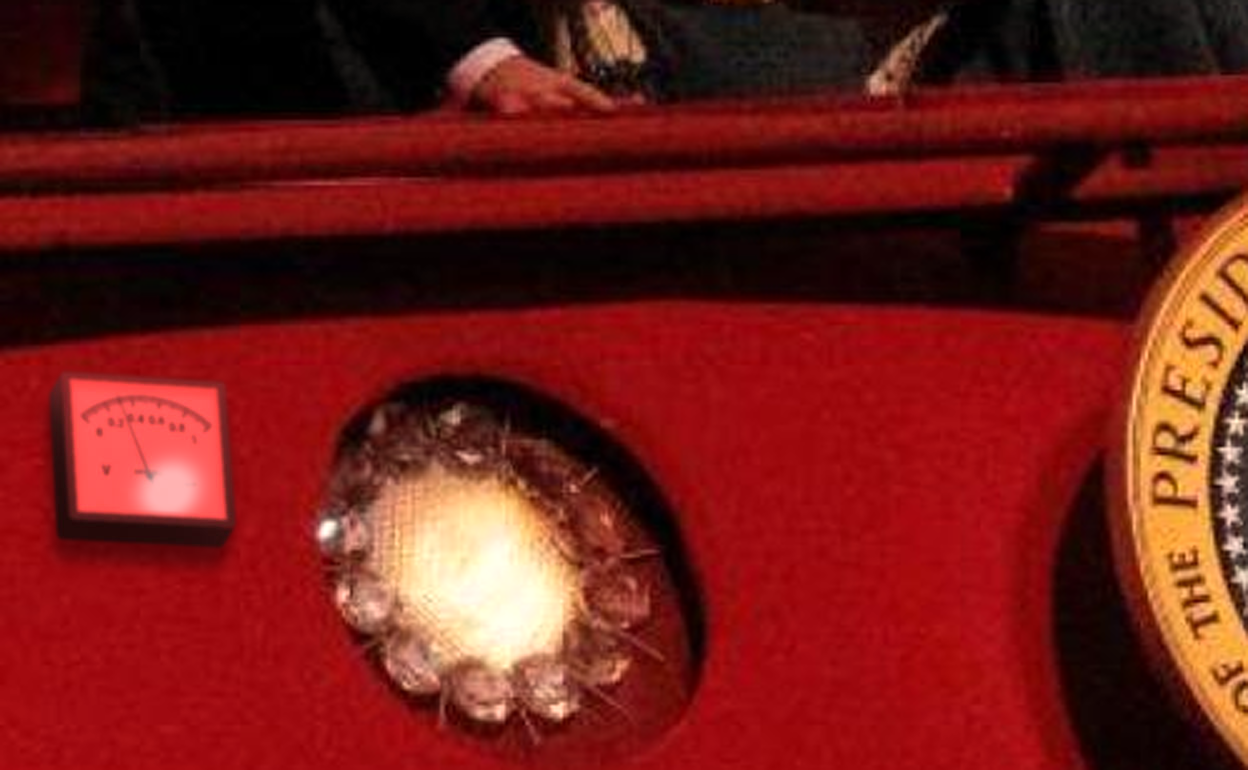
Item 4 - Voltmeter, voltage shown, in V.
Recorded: 0.3 V
